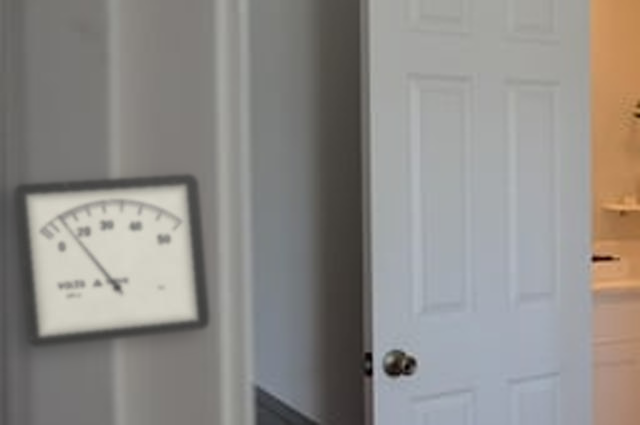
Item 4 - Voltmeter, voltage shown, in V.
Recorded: 15 V
